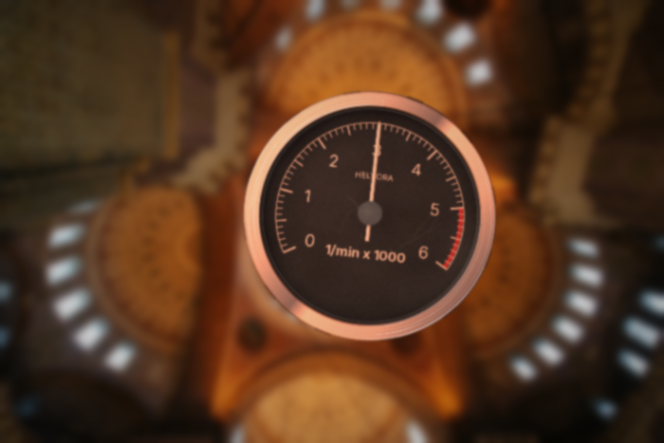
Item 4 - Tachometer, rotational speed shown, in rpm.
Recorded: 3000 rpm
